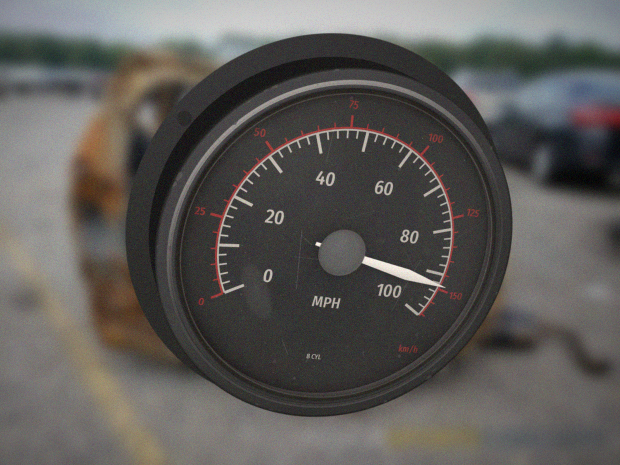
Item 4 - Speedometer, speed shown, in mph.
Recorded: 92 mph
